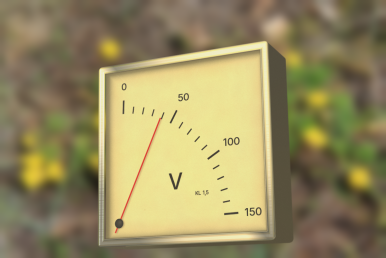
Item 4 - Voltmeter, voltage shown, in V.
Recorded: 40 V
